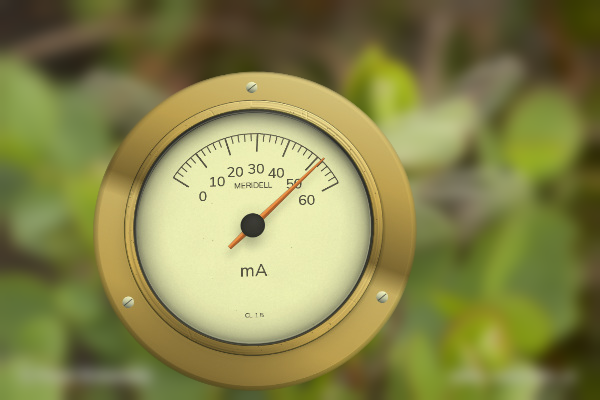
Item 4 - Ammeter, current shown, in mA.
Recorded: 52 mA
